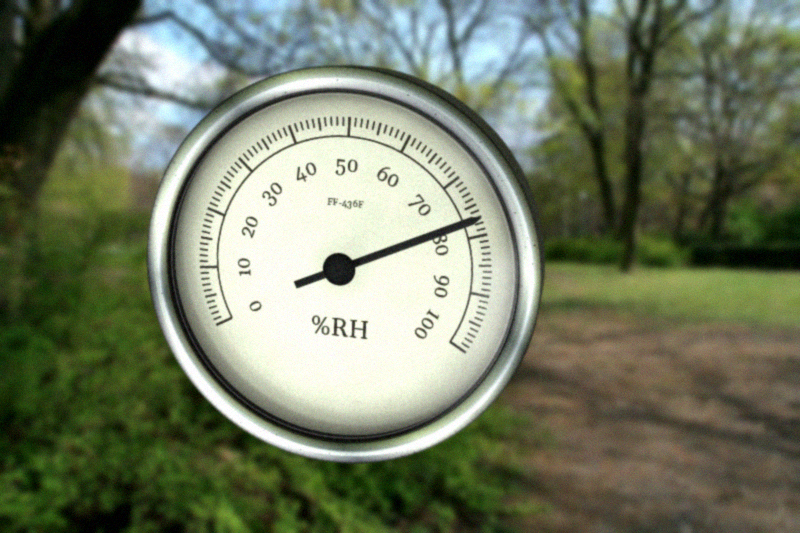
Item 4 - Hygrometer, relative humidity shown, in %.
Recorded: 77 %
